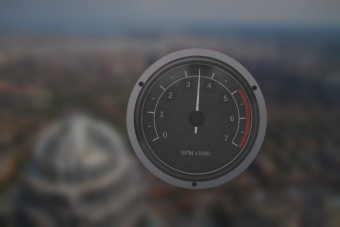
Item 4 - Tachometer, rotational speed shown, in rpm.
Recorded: 3500 rpm
